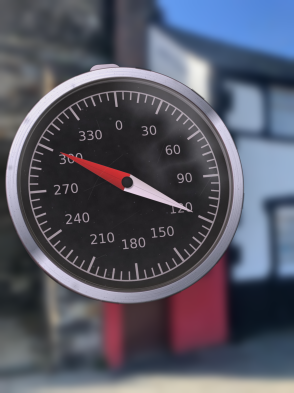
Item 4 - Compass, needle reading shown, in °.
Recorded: 300 °
